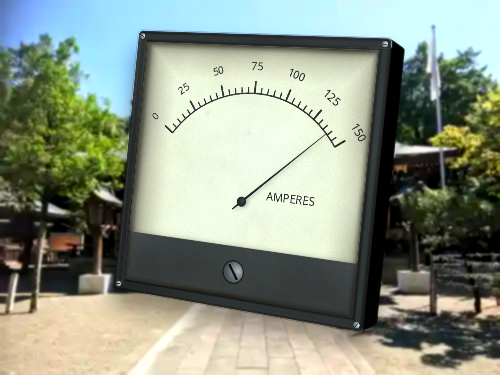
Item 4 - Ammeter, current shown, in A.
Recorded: 140 A
